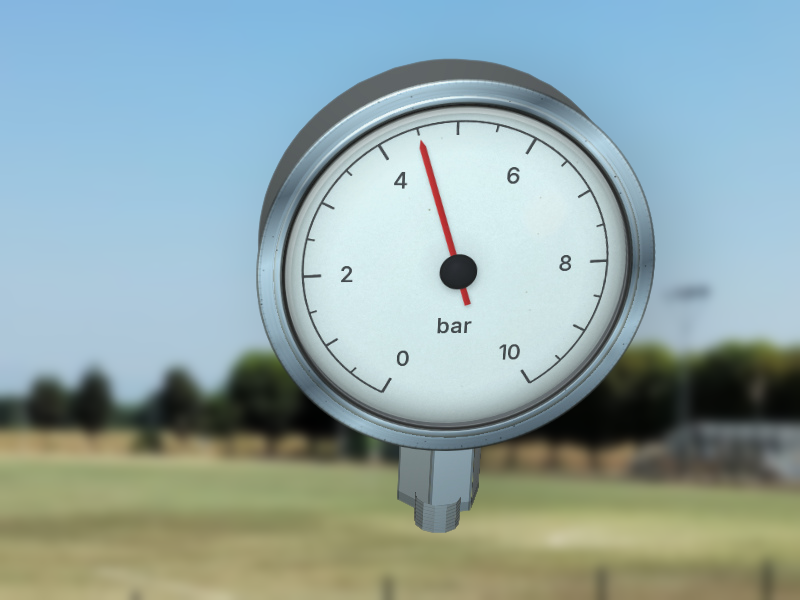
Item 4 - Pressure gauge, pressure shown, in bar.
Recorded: 4.5 bar
